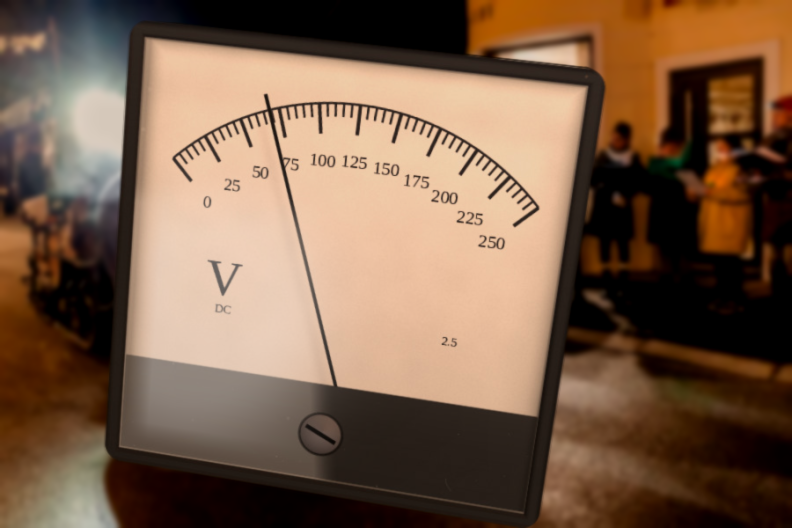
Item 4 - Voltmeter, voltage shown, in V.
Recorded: 70 V
